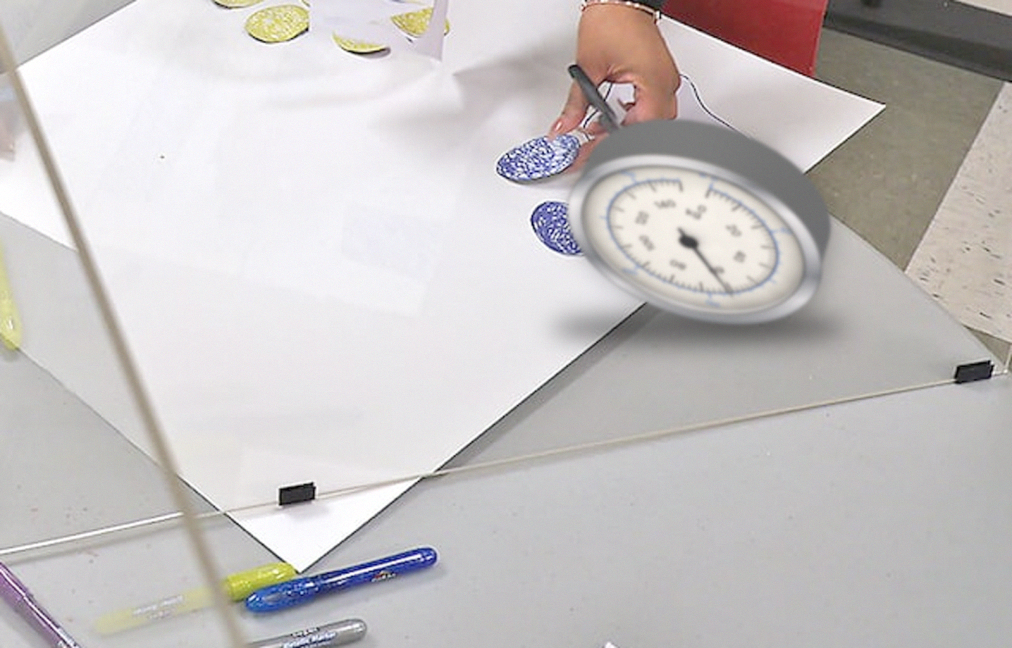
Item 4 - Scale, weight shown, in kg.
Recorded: 60 kg
